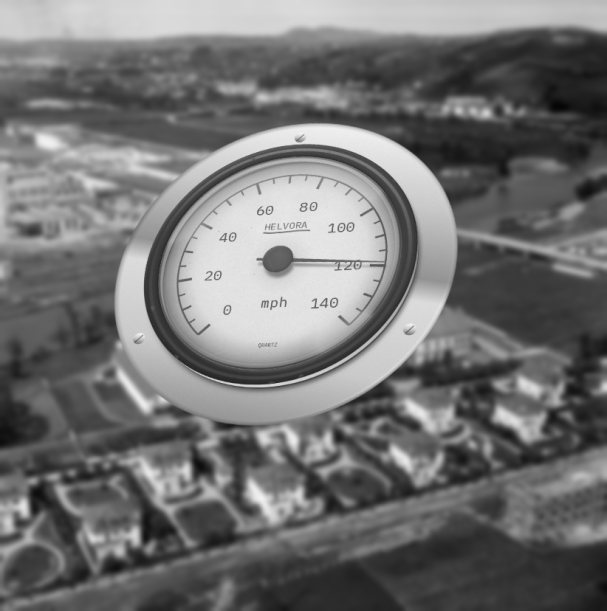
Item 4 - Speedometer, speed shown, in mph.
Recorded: 120 mph
